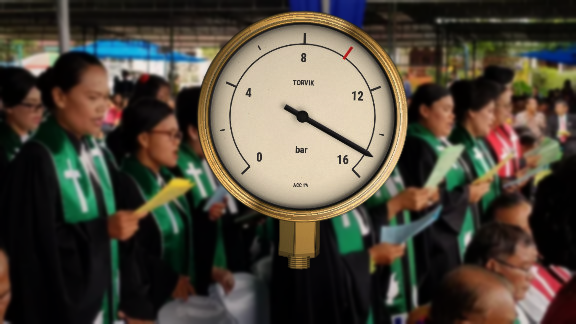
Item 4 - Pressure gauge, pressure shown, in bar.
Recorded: 15 bar
